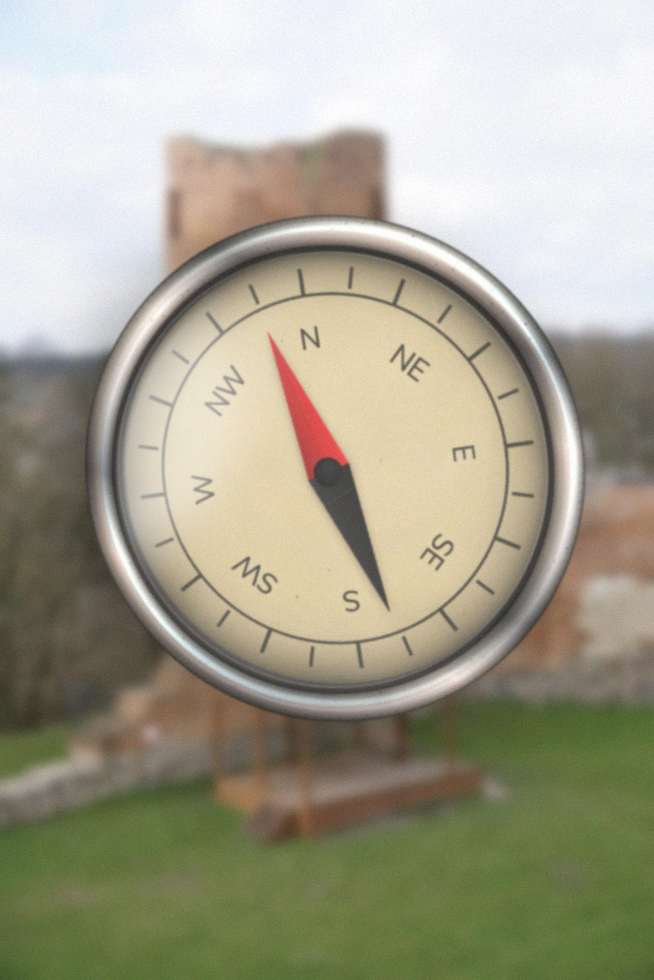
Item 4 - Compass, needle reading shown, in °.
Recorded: 345 °
